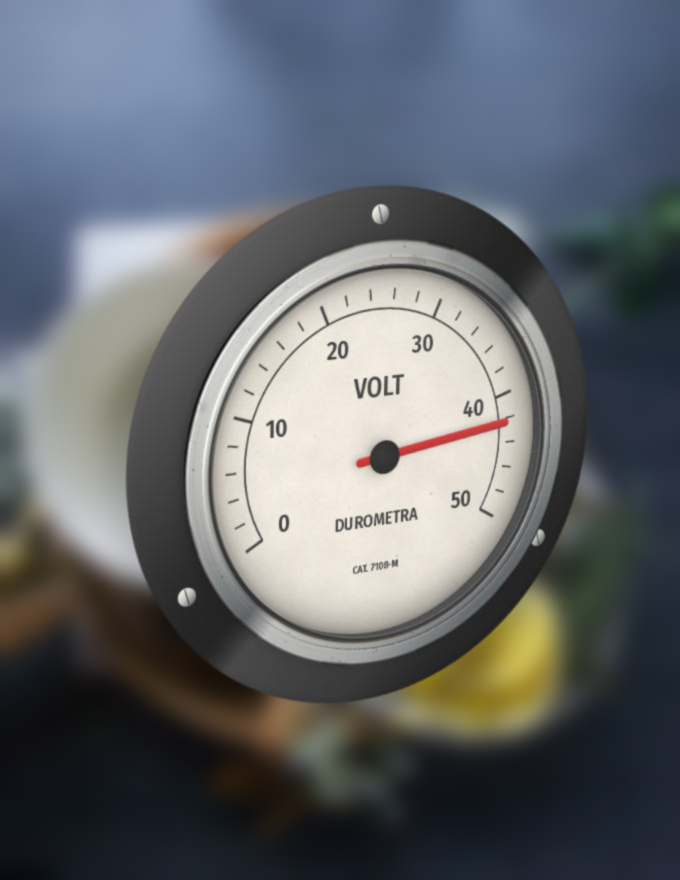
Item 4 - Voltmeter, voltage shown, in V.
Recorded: 42 V
